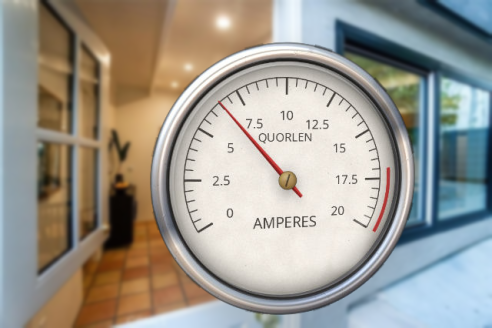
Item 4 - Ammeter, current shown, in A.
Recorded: 6.5 A
